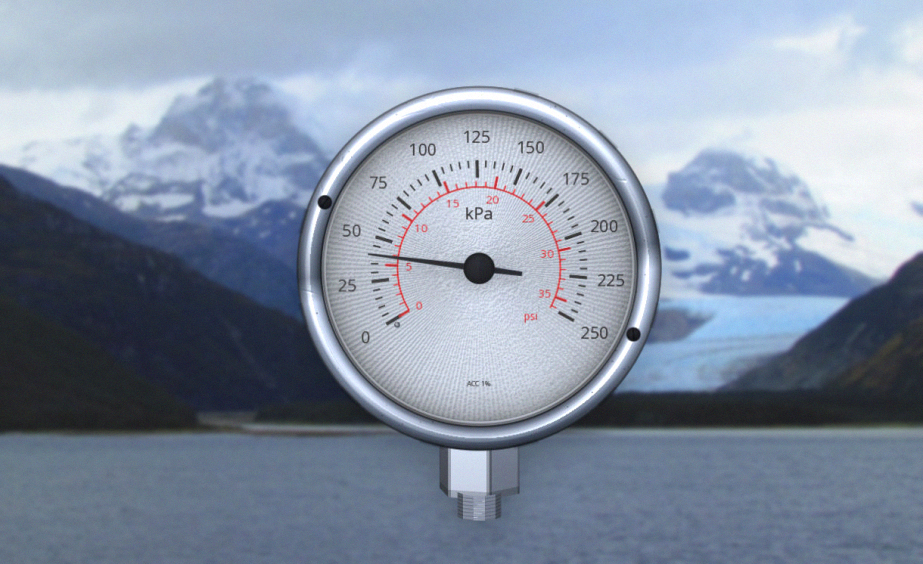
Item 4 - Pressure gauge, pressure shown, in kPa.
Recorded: 40 kPa
